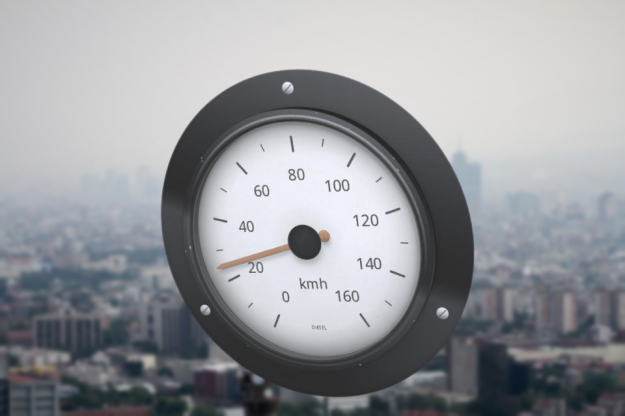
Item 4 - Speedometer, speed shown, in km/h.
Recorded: 25 km/h
